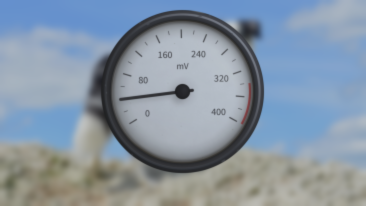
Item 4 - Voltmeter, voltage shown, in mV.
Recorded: 40 mV
